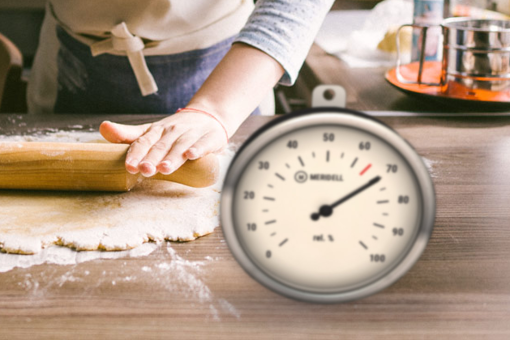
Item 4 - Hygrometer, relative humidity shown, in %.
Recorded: 70 %
